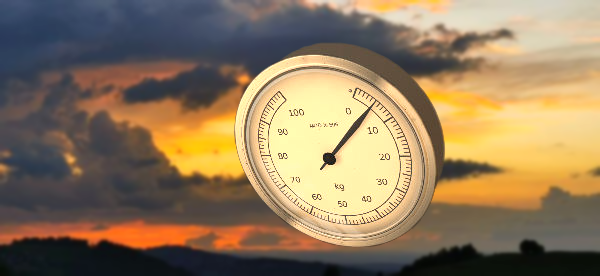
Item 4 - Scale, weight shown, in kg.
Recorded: 5 kg
